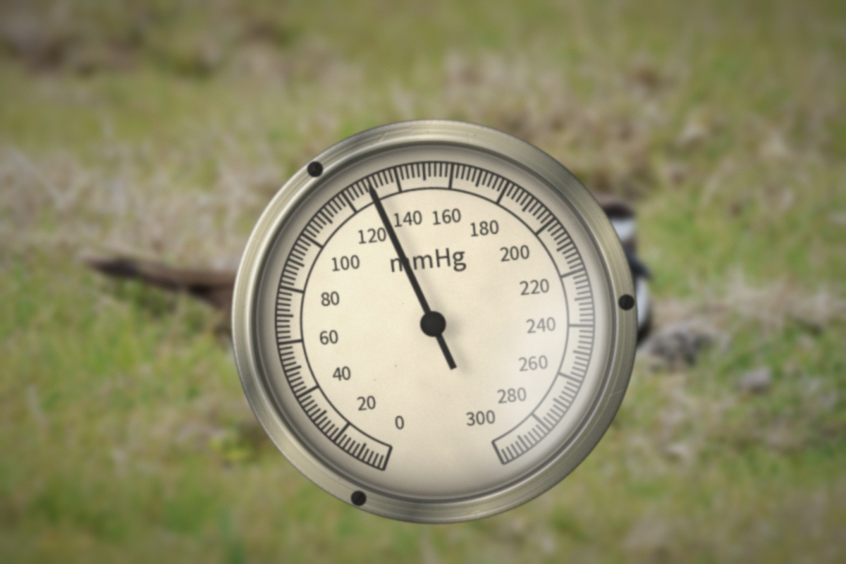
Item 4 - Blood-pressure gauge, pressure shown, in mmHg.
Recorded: 130 mmHg
